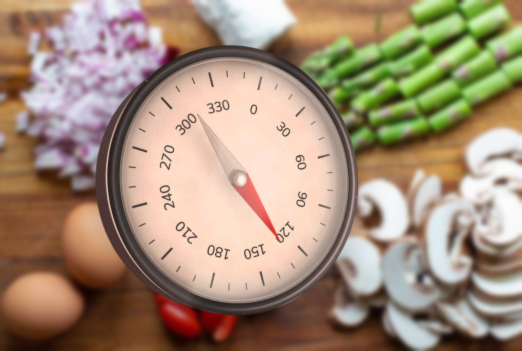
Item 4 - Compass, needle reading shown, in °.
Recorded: 130 °
